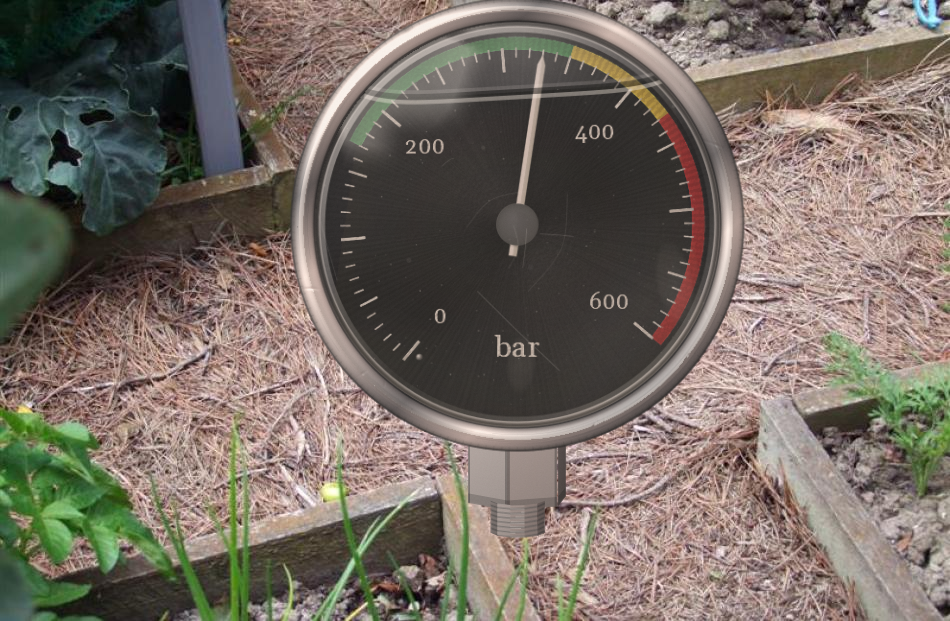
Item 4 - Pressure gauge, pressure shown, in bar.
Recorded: 330 bar
